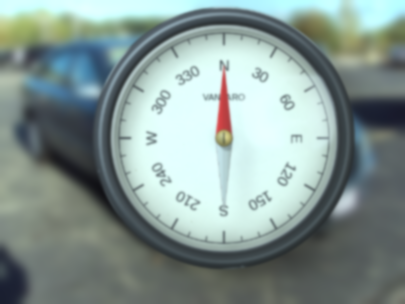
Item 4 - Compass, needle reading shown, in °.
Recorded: 0 °
